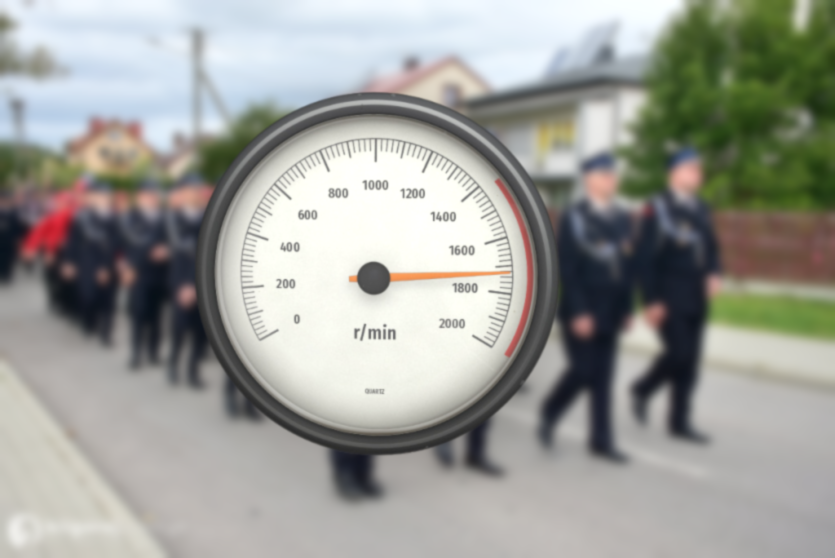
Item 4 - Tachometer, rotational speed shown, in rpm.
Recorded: 1720 rpm
